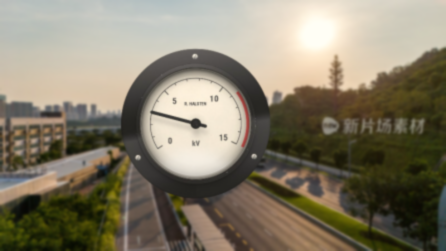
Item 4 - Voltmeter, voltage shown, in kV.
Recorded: 3 kV
